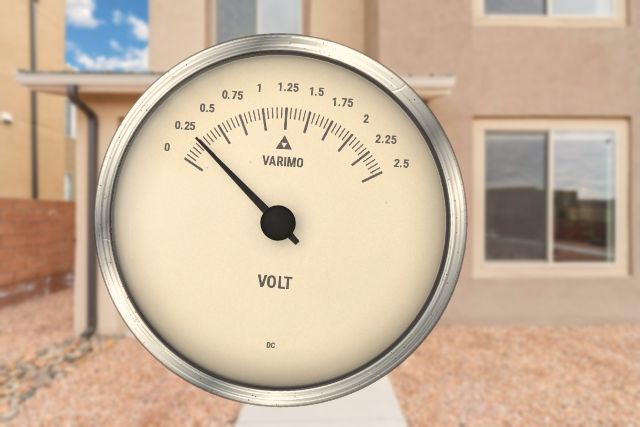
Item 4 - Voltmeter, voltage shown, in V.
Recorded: 0.25 V
